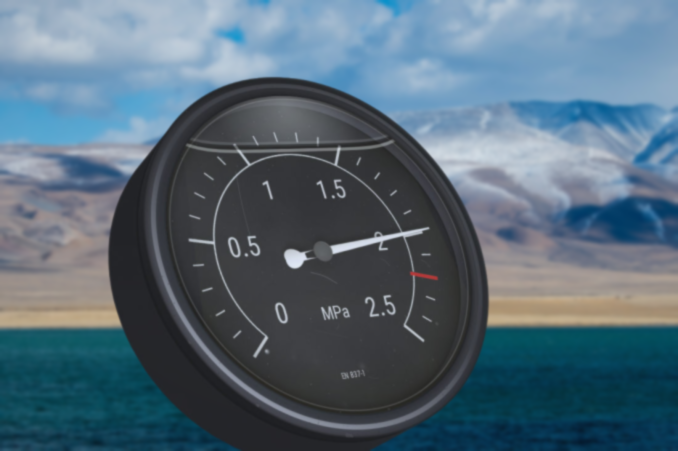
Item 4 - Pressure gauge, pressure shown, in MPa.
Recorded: 2 MPa
